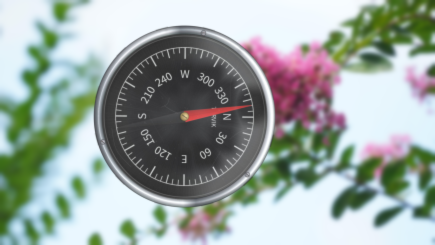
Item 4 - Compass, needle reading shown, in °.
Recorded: 350 °
